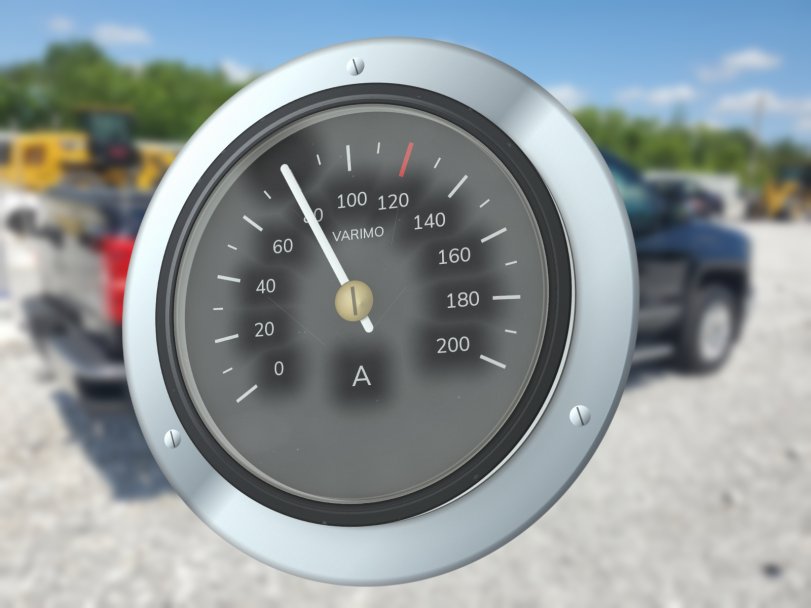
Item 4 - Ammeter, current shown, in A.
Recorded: 80 A
